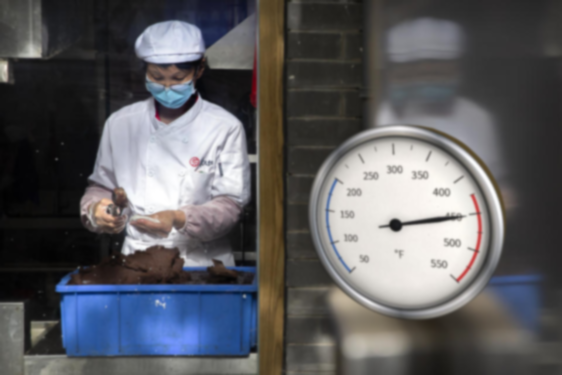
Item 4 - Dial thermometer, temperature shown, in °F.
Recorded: 450 °F
